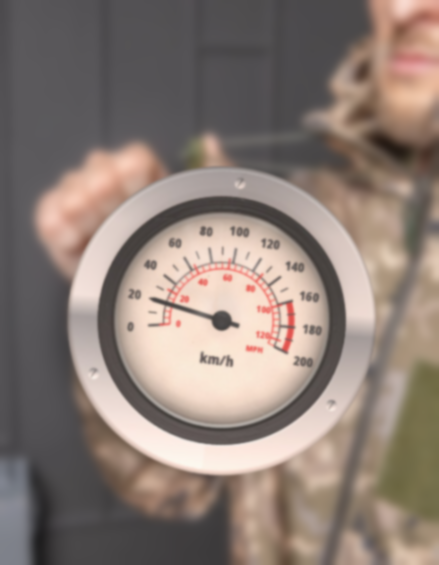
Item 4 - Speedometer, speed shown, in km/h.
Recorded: 20 km/h
